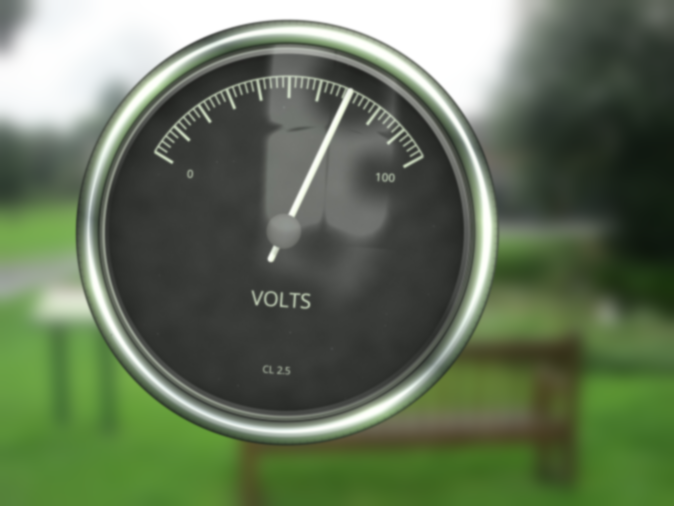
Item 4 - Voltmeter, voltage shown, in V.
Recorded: 70 V
